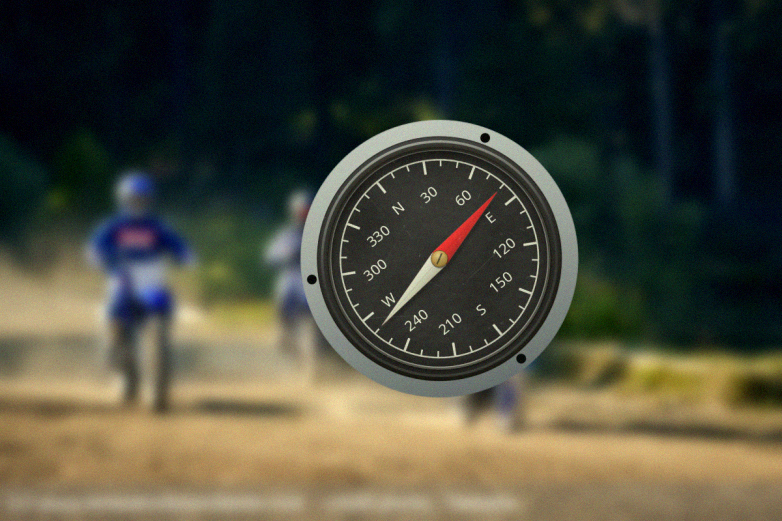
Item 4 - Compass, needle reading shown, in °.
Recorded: 80 °
